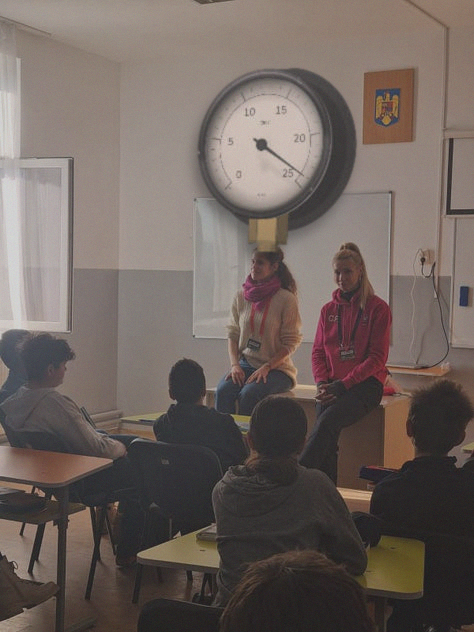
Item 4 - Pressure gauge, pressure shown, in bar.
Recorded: 24 bar
